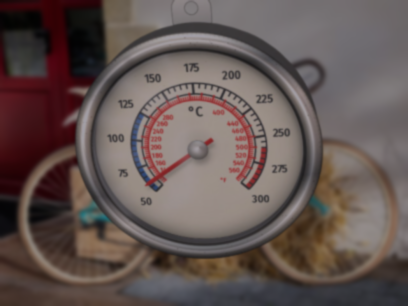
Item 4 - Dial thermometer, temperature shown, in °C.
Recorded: 60 °C
